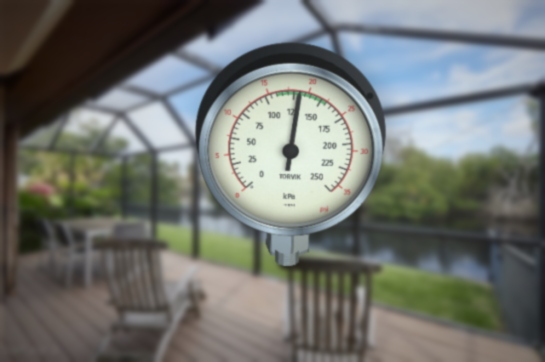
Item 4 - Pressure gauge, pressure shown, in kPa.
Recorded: 130 kPa
